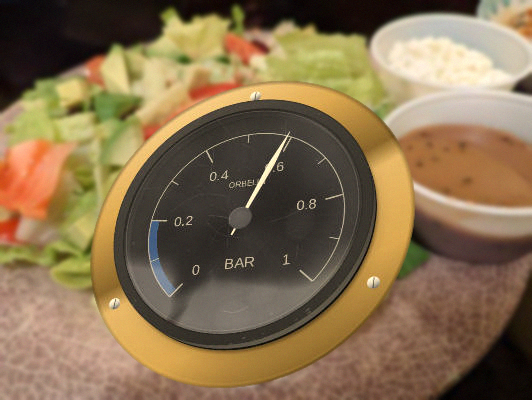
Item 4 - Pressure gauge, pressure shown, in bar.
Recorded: 0.6 bar
